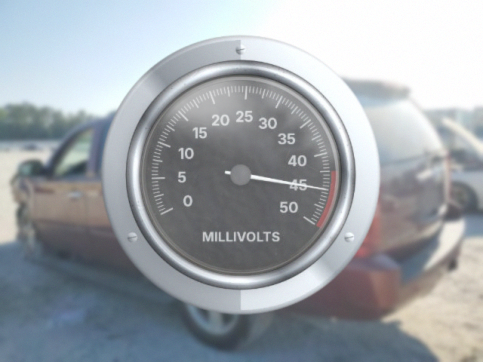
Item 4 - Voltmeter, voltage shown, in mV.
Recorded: 45 mV
